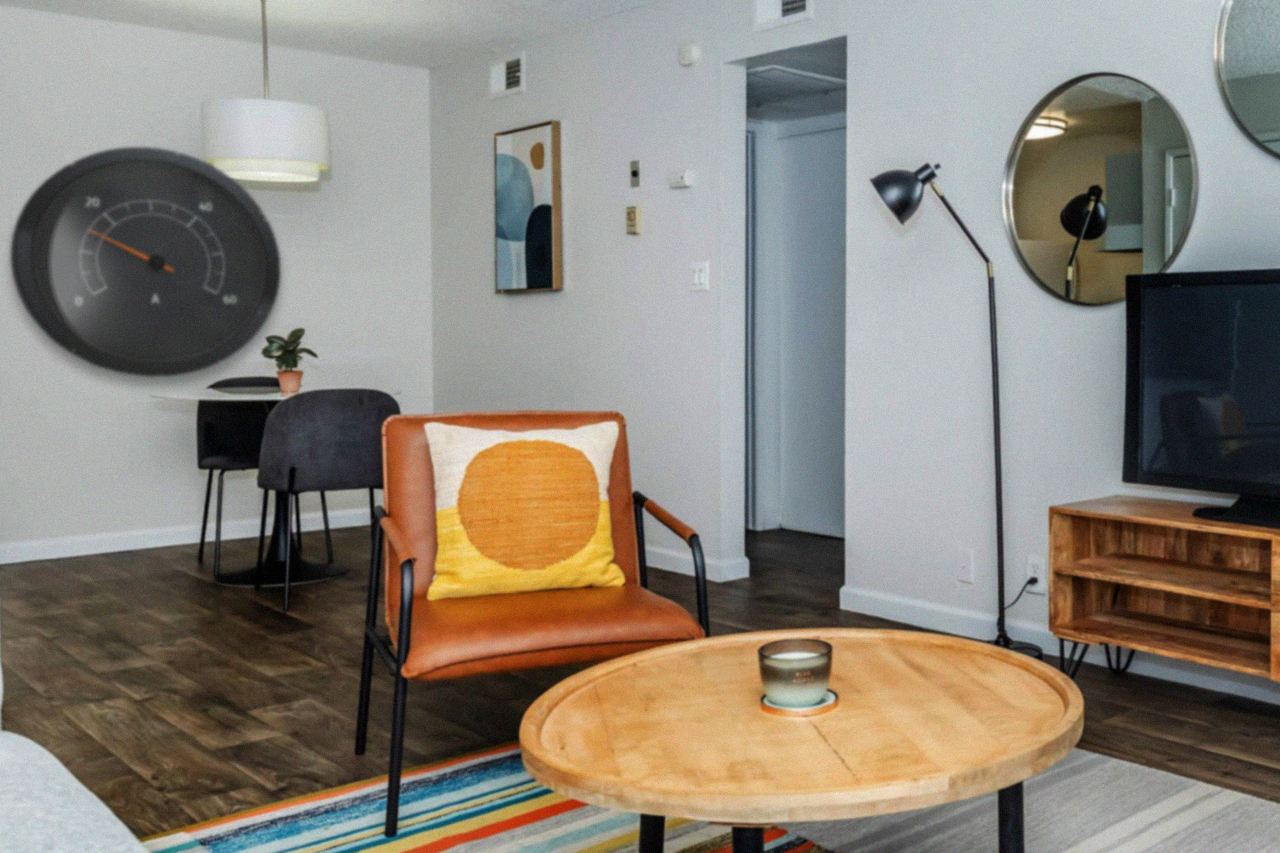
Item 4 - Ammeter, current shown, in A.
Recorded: 15 A
